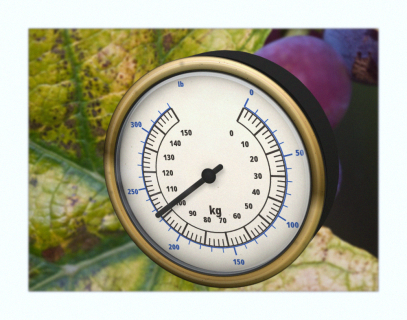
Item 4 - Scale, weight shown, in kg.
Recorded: 102 kg
